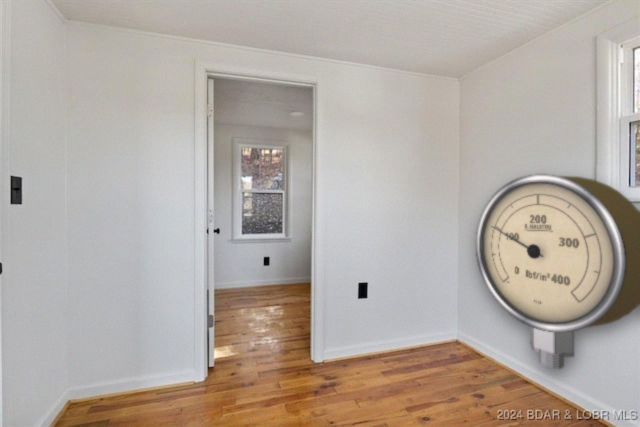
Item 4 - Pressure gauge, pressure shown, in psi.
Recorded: 100 psi
